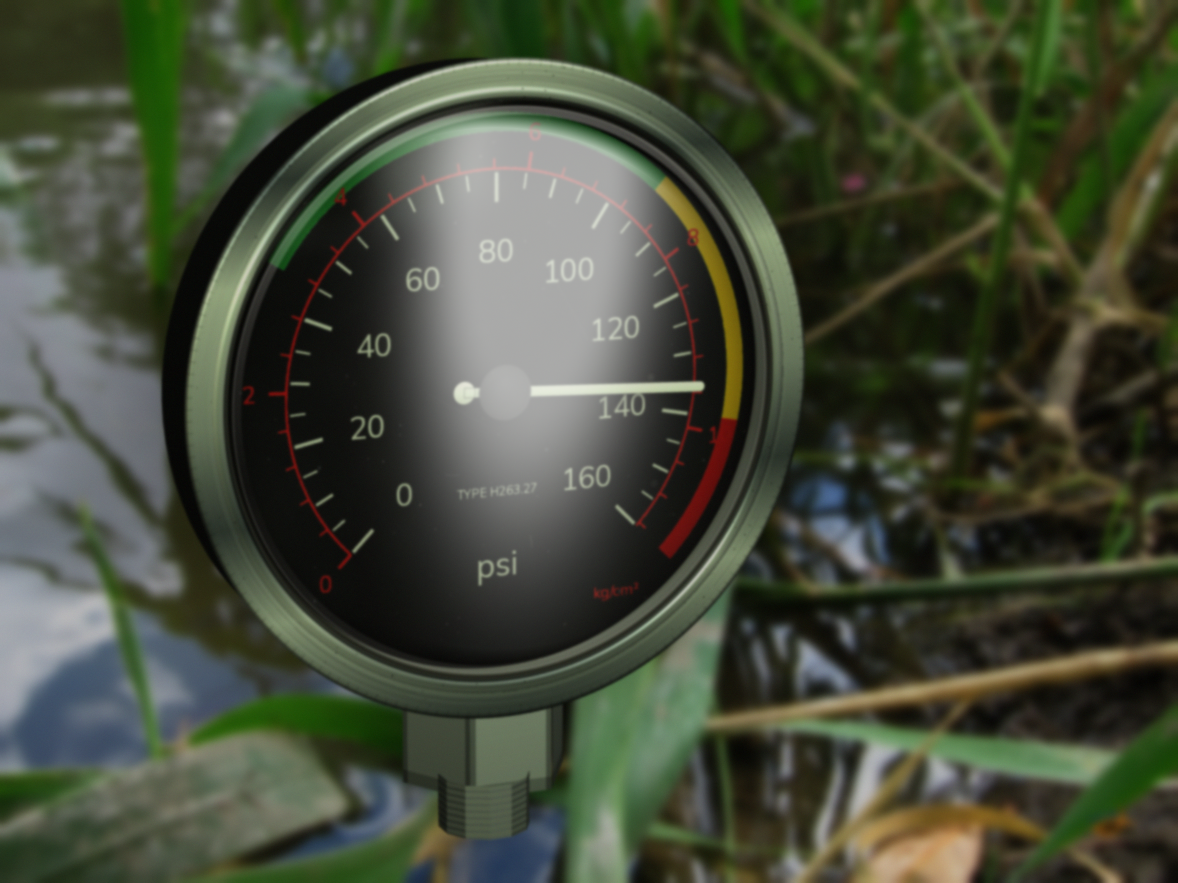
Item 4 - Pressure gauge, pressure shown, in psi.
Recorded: 135 psi
